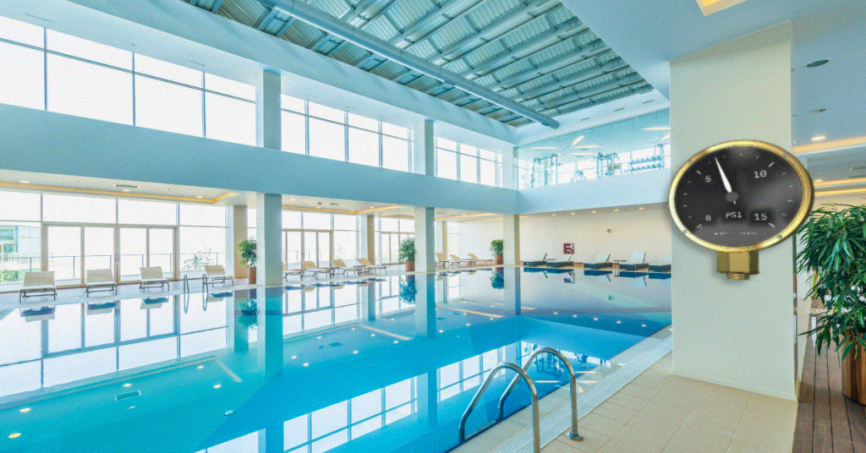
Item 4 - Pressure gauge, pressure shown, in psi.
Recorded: 6.5 psi
